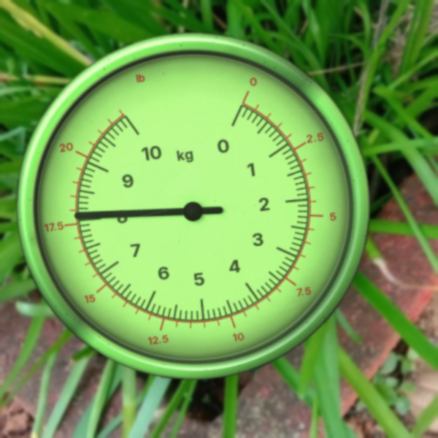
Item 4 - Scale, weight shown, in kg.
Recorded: 8.1 kg
